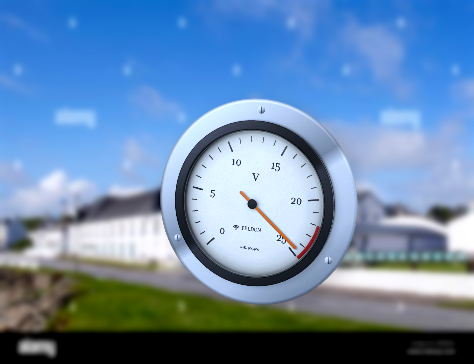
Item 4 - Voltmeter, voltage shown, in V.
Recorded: 24.5 V
